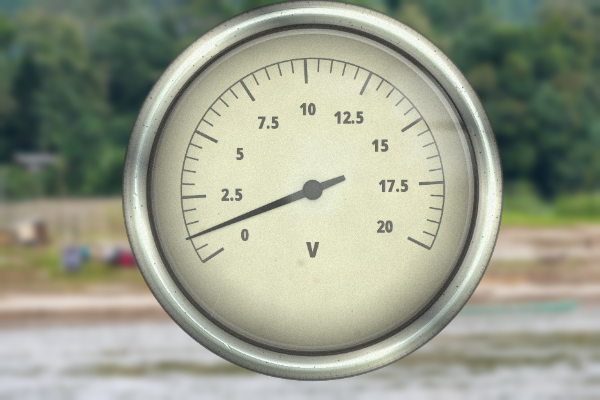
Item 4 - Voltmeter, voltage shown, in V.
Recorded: 1 V
